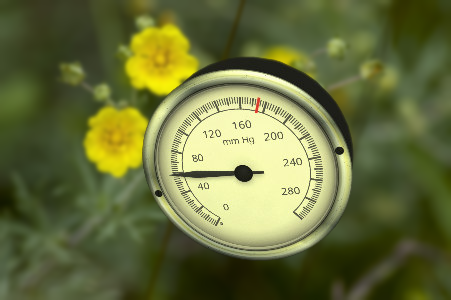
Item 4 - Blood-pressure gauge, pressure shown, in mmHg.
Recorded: 60 mmHg
